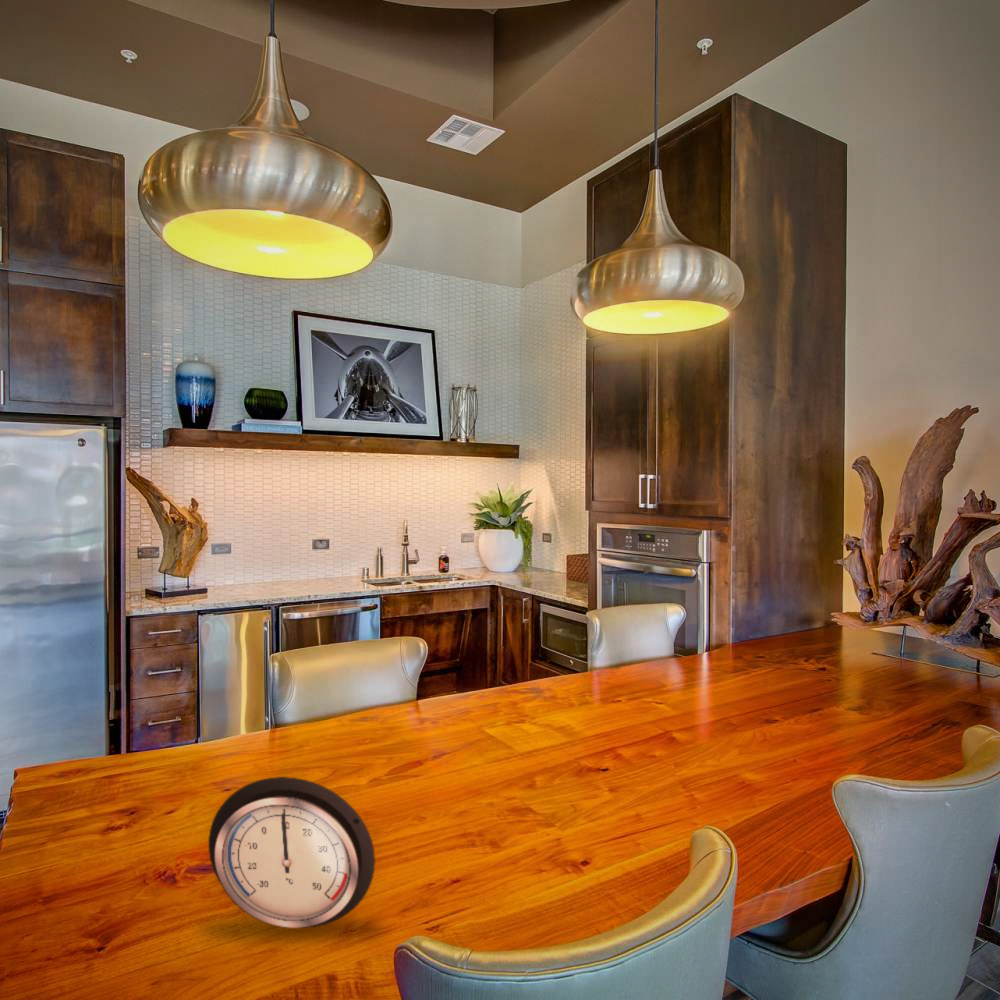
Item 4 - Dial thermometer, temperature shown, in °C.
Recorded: 10 °C
